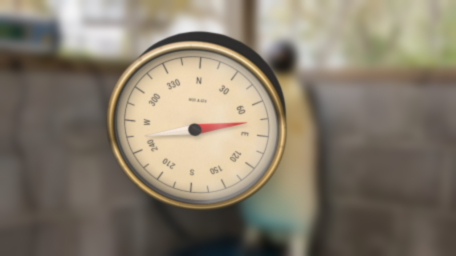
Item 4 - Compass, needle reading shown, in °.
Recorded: 75 °
